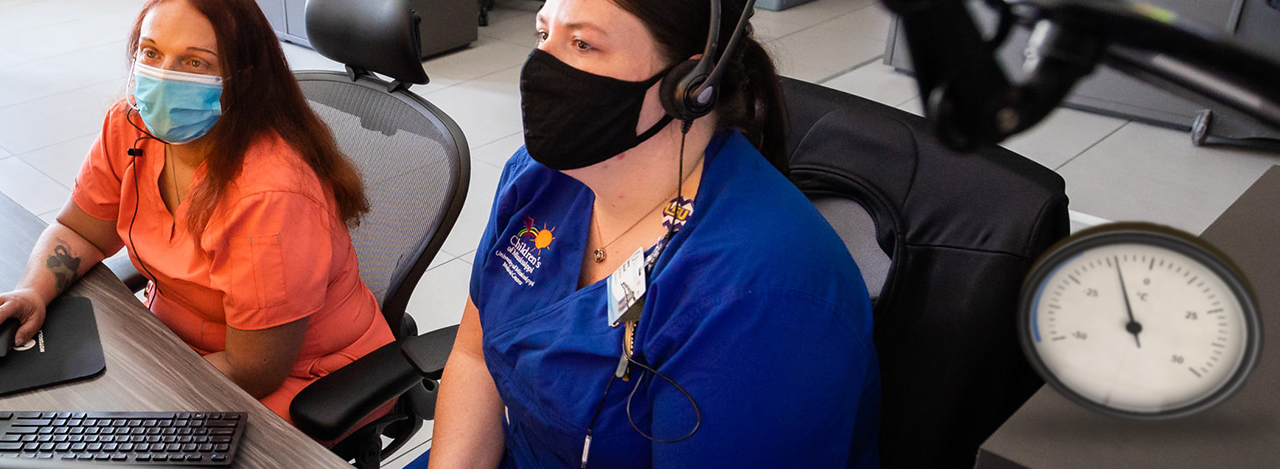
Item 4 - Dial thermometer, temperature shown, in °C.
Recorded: -10 °C
